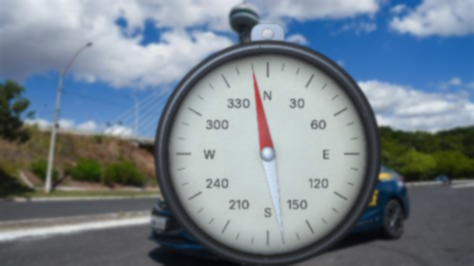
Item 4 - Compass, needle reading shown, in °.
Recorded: 350 °
